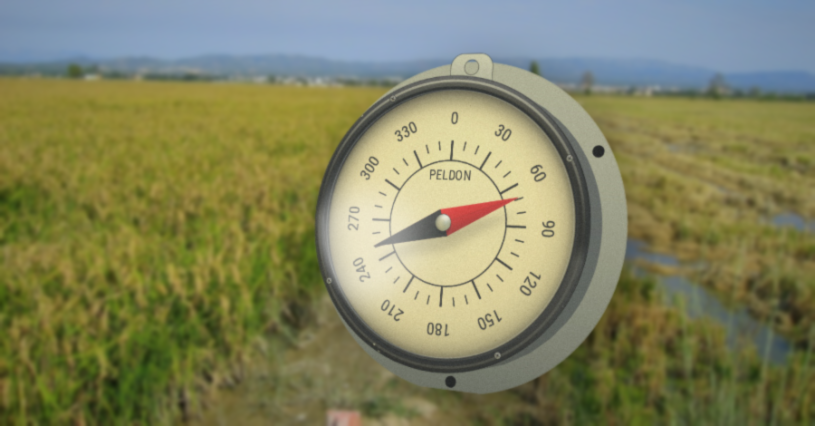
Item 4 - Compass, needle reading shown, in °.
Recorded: 70 °
